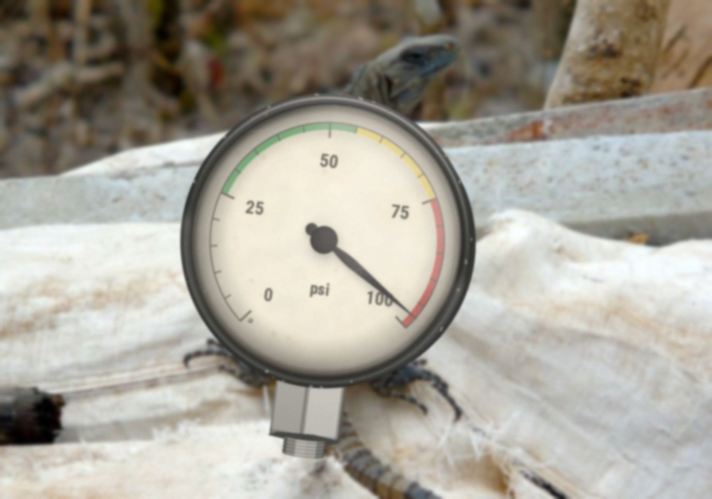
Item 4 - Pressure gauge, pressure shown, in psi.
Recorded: 97.5 psi
